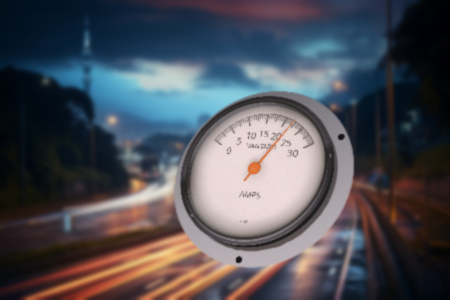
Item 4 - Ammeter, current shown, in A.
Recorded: 22.5 A
